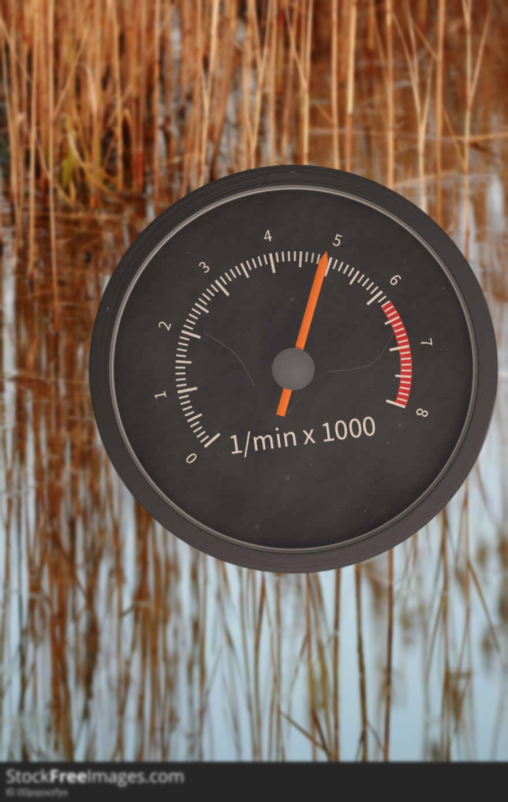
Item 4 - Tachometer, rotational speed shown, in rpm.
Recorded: 4900 rpm
